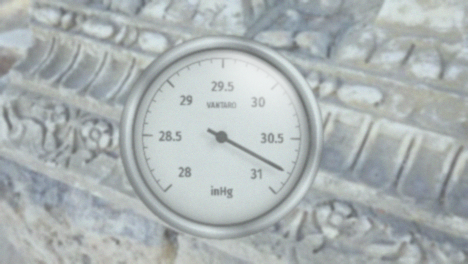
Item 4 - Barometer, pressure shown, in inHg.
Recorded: 30.8 inHg
